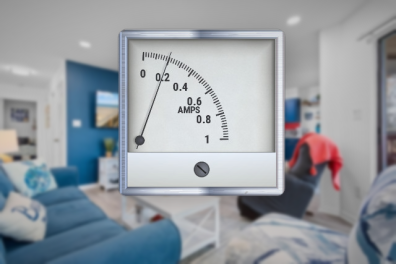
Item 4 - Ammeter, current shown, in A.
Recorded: 0.2 A
